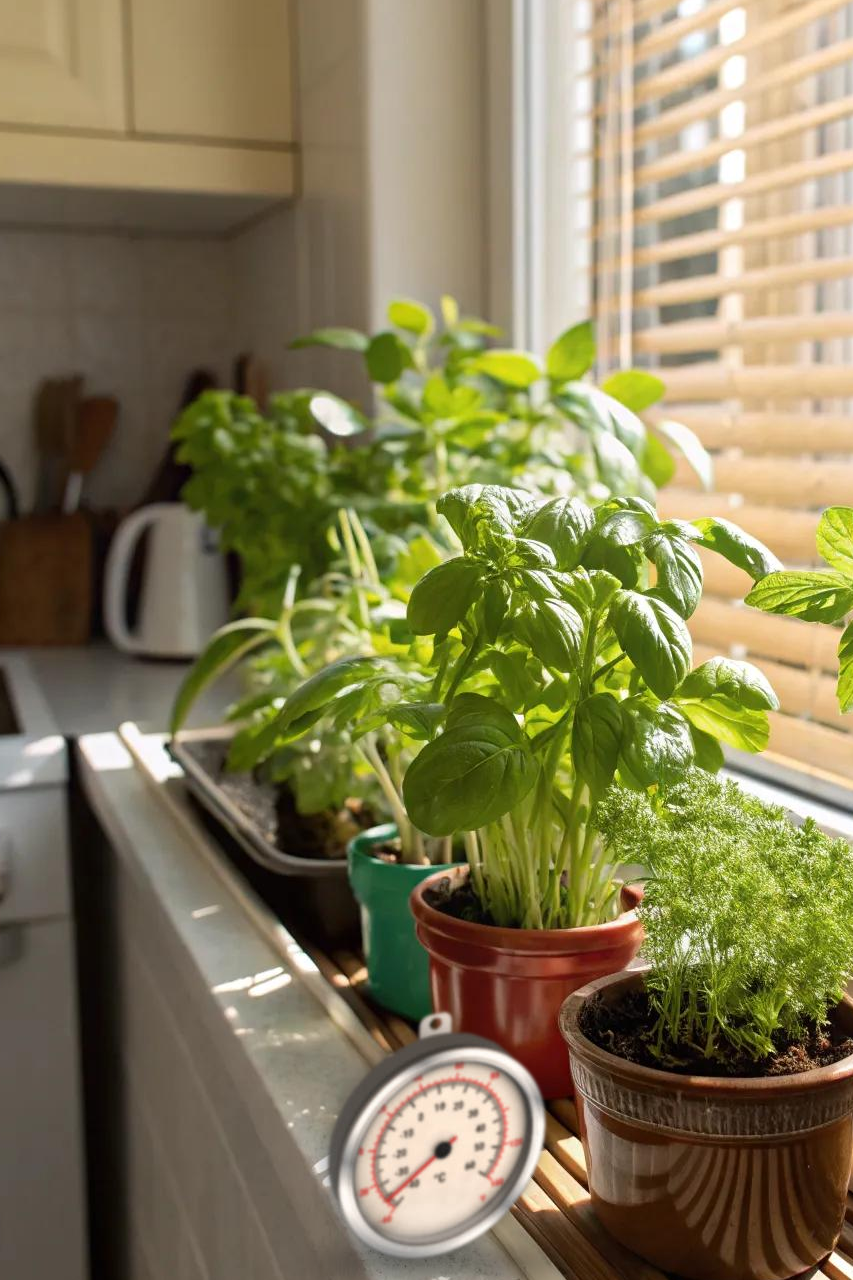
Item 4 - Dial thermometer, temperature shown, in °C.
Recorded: -35 °C
